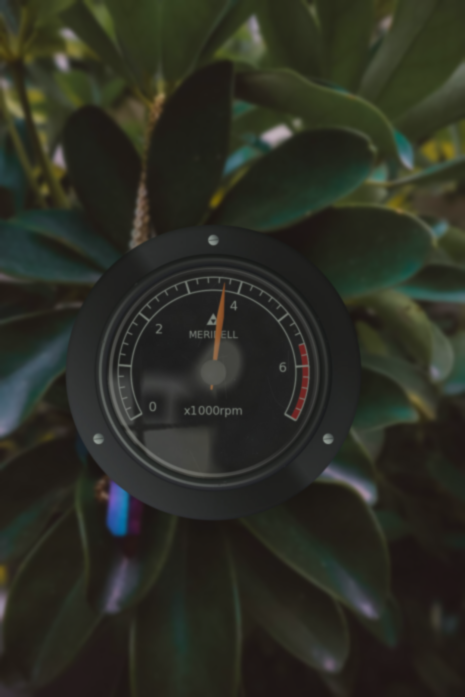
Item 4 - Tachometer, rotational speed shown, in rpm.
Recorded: 3700 rpm
